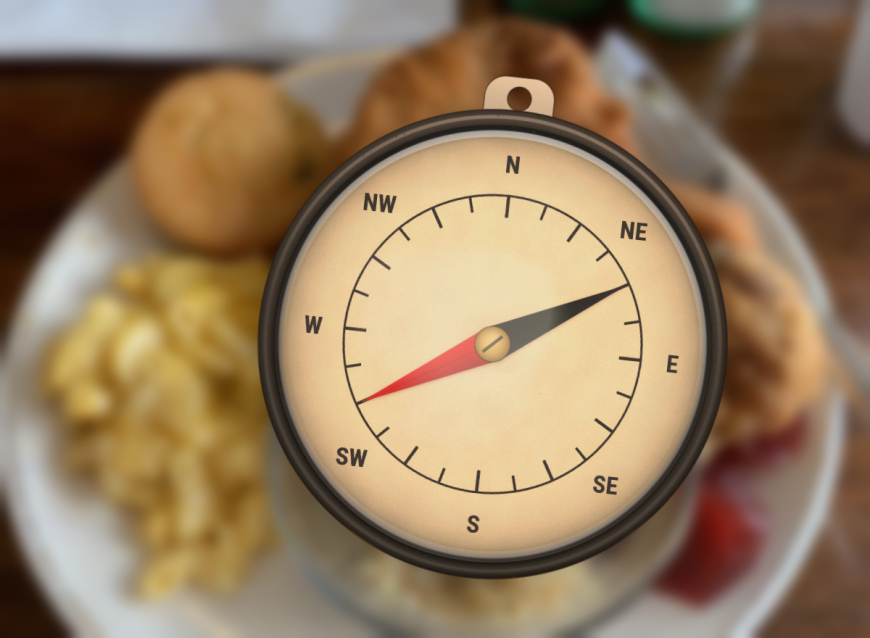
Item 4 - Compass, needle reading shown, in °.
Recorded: 240 °
